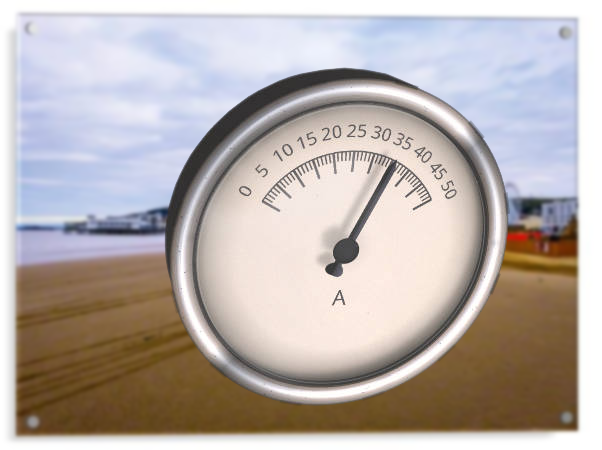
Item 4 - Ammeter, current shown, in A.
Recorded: 35 A
